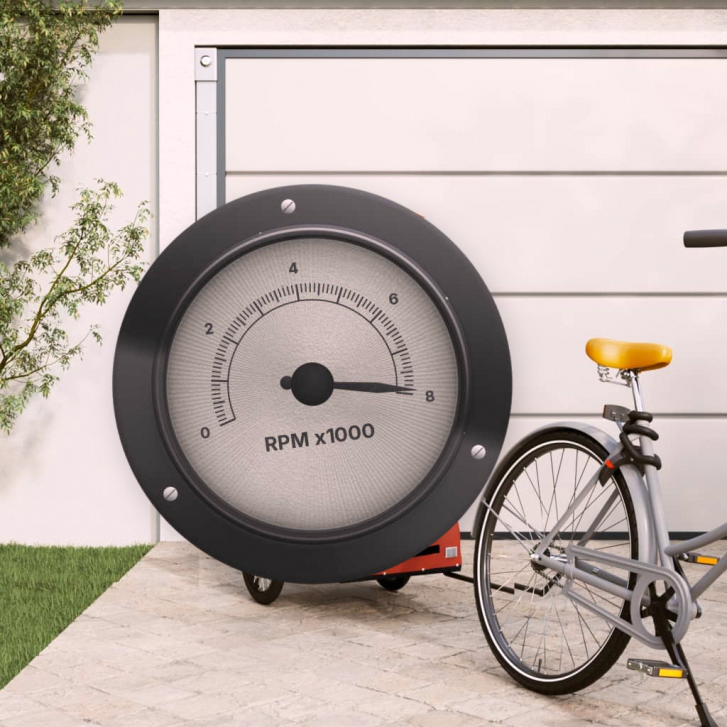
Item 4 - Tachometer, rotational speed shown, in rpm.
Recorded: 7900 rpm
